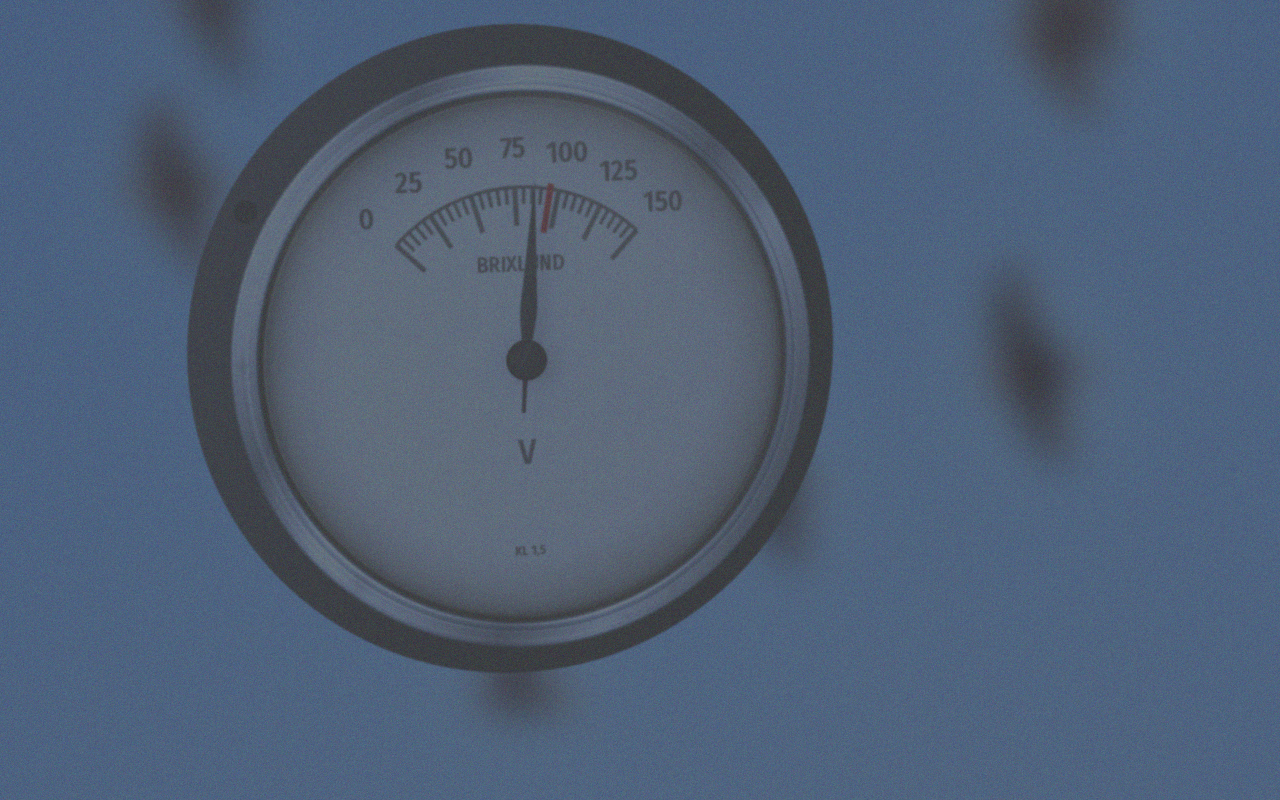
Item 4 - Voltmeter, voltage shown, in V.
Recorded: 85 V
